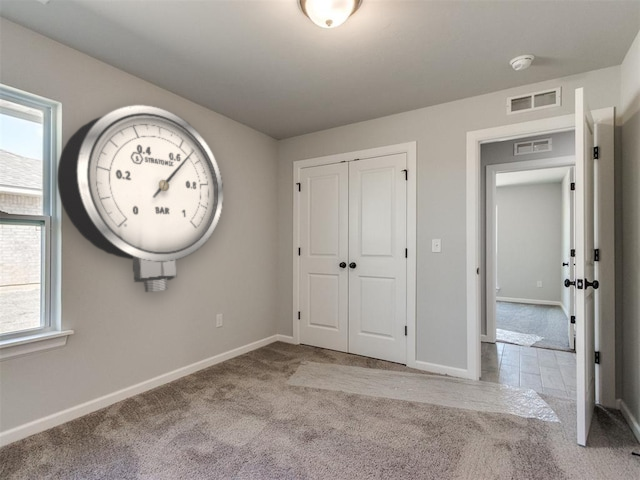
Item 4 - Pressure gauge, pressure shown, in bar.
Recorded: 0.65 bar
